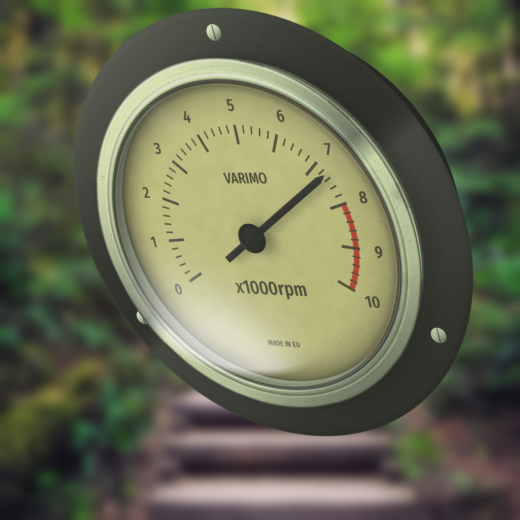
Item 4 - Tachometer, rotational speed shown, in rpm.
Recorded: 7300 rpm
